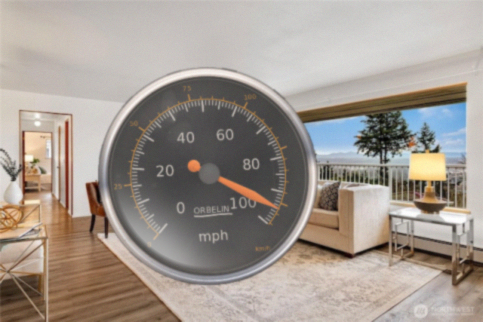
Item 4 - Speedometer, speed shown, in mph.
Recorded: 95 mph
